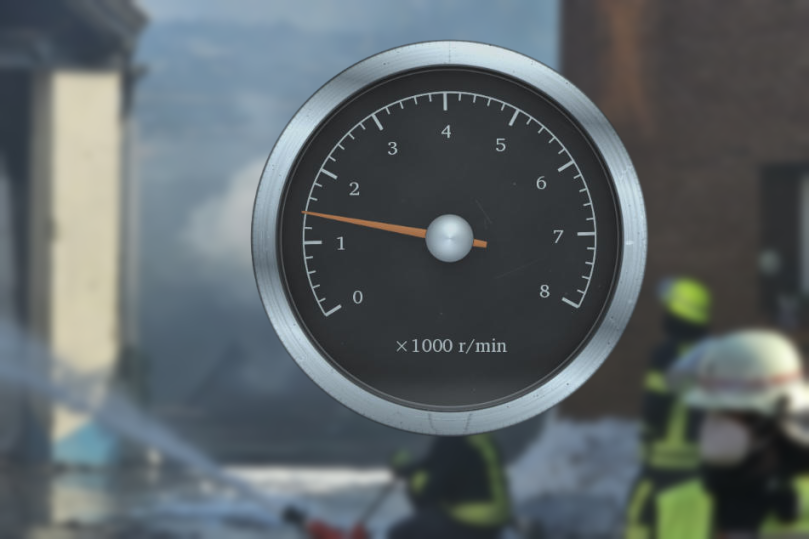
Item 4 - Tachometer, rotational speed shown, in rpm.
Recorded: 1400 rpm
